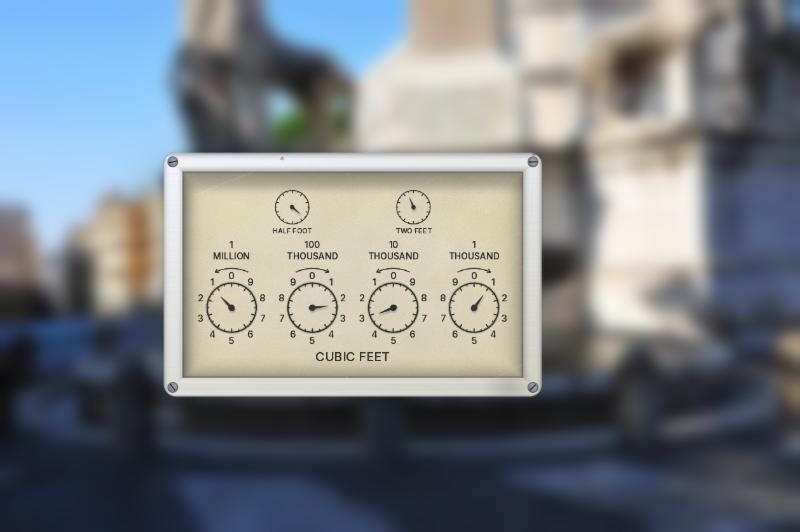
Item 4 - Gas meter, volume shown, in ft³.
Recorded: 123100 ft³
